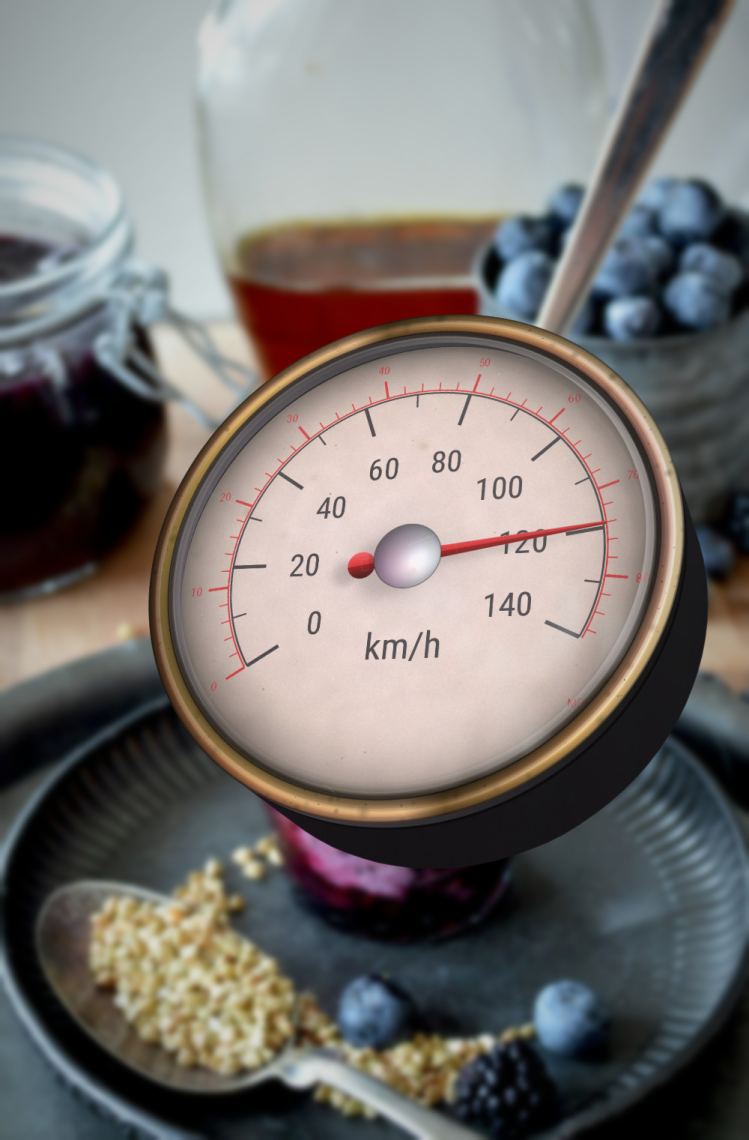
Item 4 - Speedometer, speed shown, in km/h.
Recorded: 120 km/h
